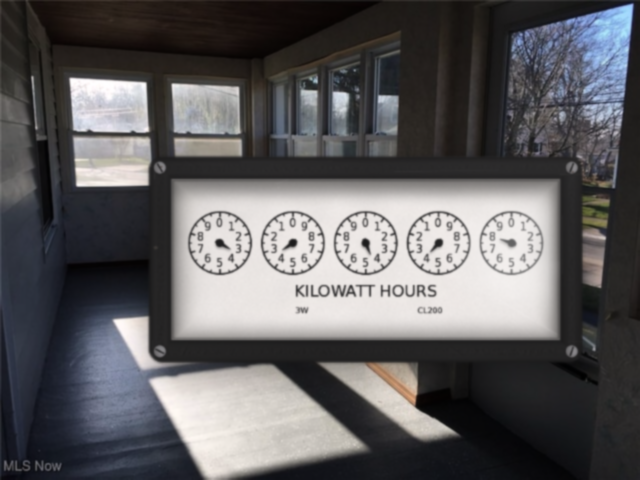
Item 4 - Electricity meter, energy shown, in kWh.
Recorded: 33438 kWh
